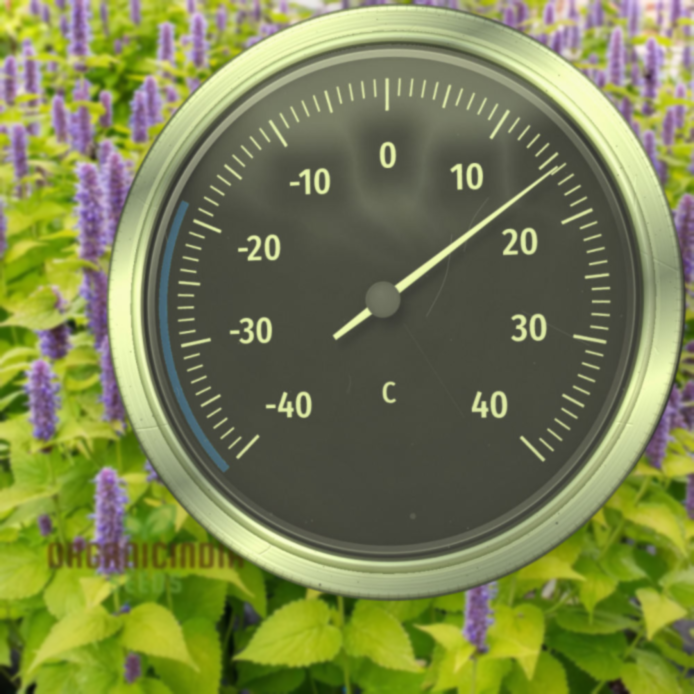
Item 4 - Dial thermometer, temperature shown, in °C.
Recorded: 16 °C
